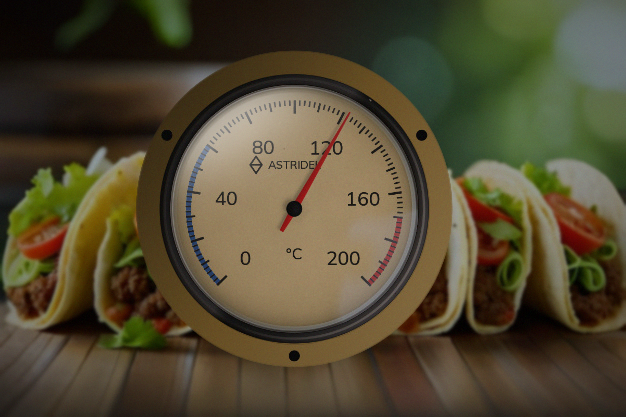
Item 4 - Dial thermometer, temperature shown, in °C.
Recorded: 122 °C
